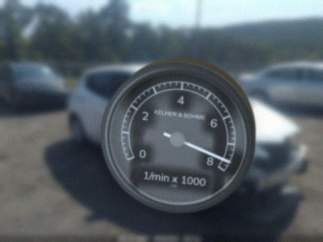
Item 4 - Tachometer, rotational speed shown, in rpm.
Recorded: 7600 rpm
